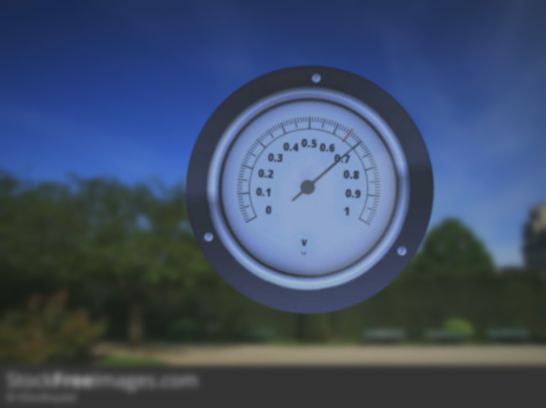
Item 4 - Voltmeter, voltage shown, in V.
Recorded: 0.7 V
